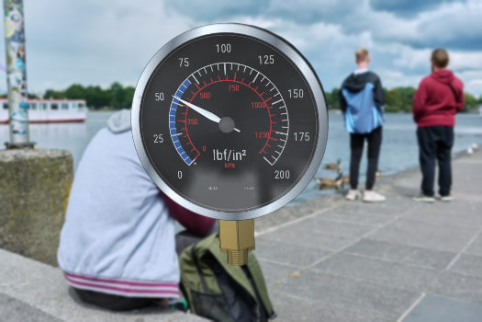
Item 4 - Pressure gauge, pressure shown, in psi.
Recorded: 55 psi
